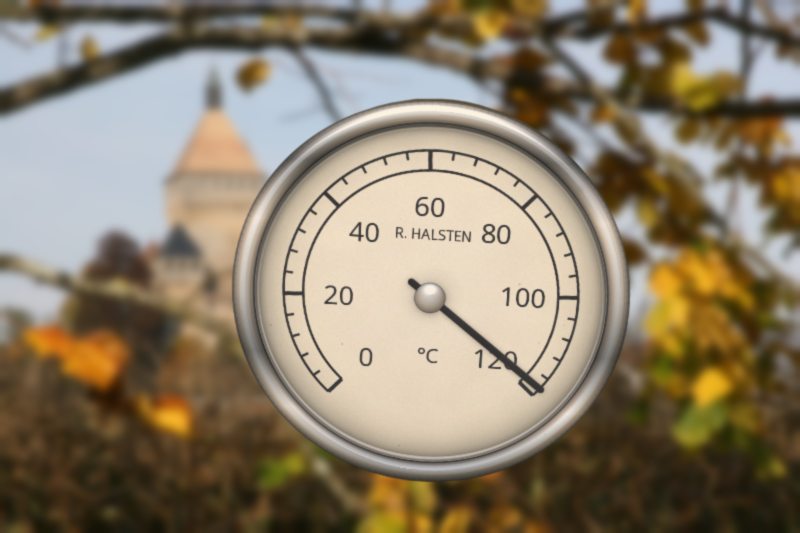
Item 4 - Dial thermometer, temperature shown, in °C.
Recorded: 118 °C
